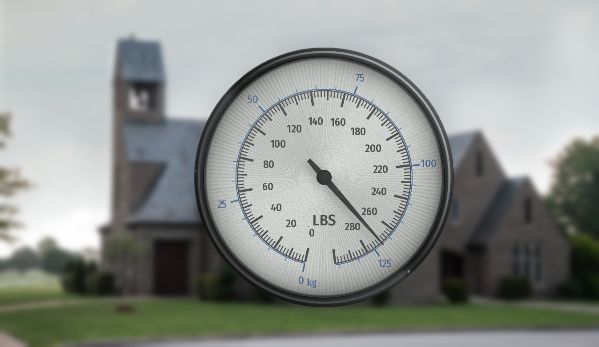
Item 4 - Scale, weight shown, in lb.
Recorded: 270 lb
